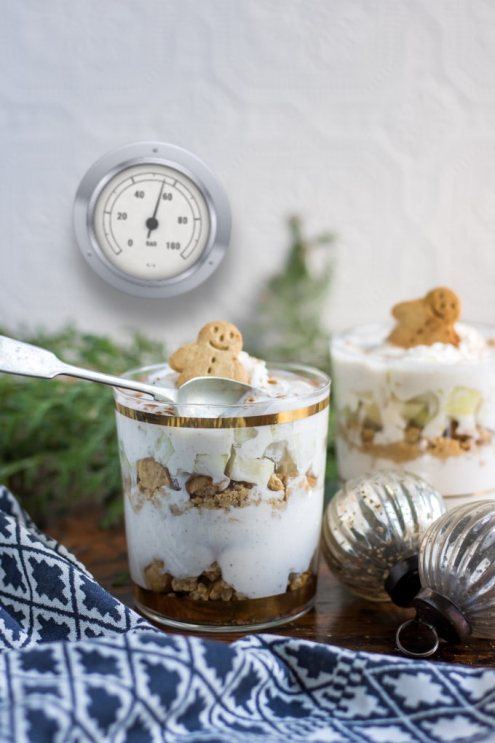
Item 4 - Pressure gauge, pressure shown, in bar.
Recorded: 55 bar
